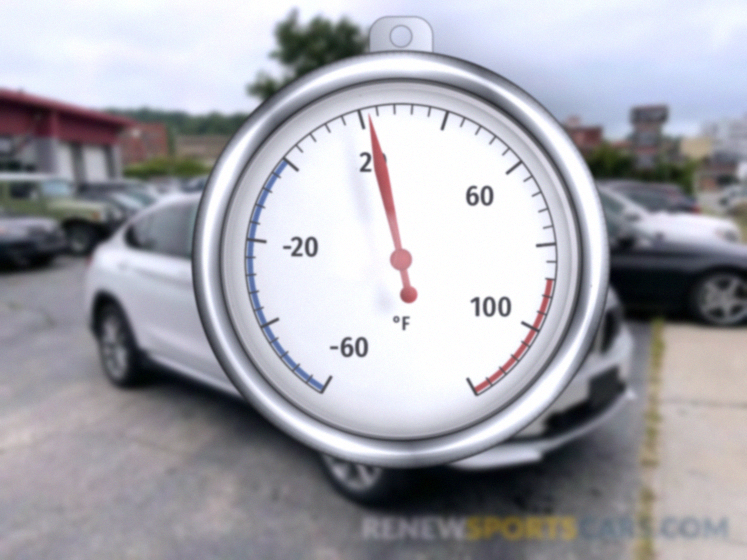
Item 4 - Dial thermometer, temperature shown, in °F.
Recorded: 22 °F
